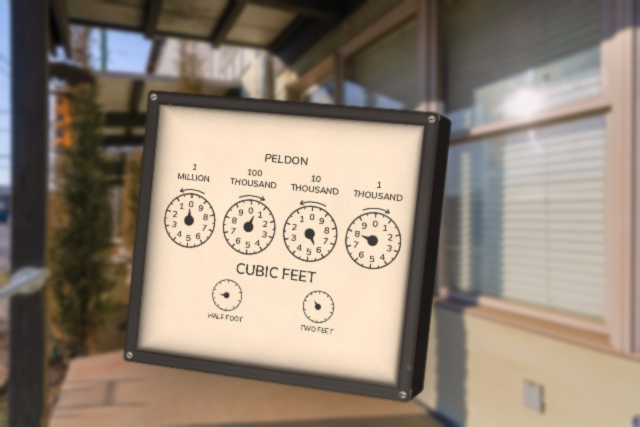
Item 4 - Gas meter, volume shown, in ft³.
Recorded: 5800 ft³
